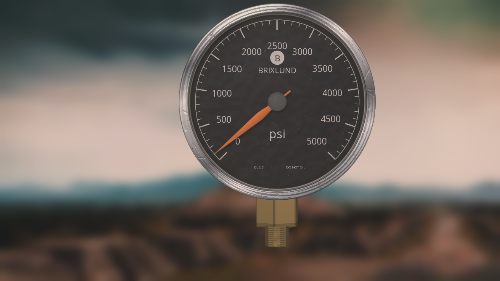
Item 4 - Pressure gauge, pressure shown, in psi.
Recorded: 100 psi
